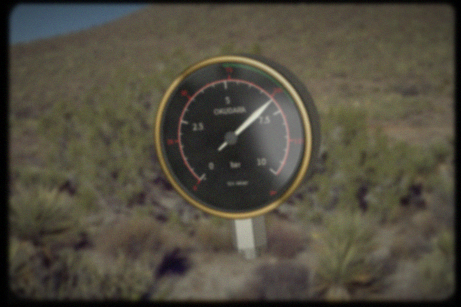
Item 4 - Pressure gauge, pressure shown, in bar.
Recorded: 7 bar
